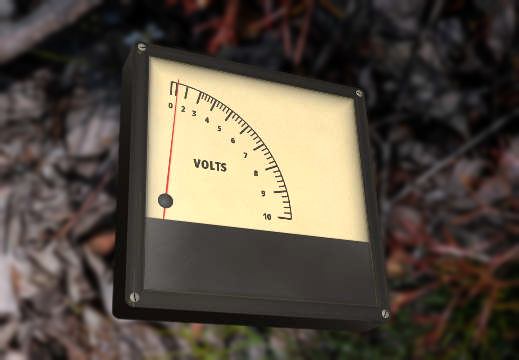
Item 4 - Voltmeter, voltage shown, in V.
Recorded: 1 V
